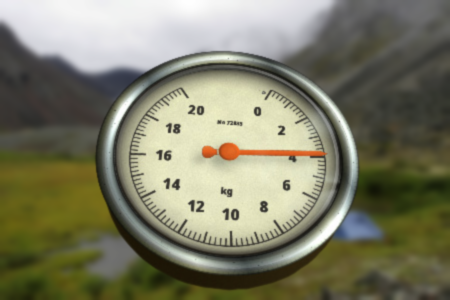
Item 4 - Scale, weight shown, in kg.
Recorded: 4 kg
